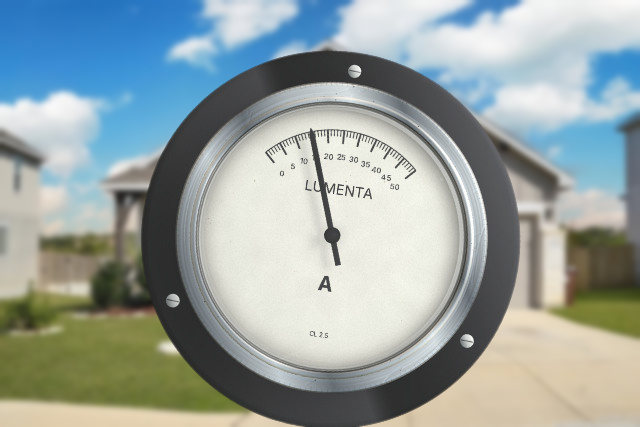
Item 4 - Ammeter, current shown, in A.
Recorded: 15 A
